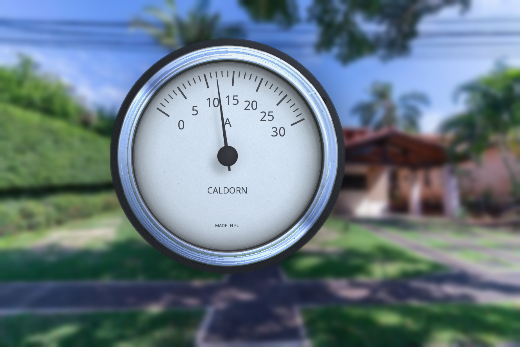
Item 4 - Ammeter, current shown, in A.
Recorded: 12 A
